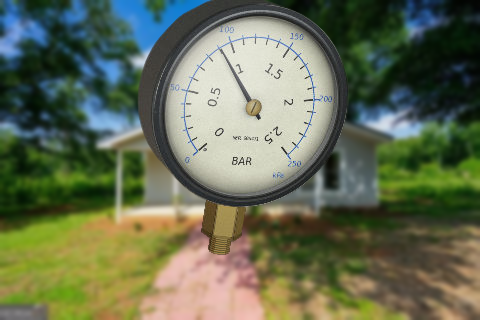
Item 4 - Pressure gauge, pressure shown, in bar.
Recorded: 0.9 bar
